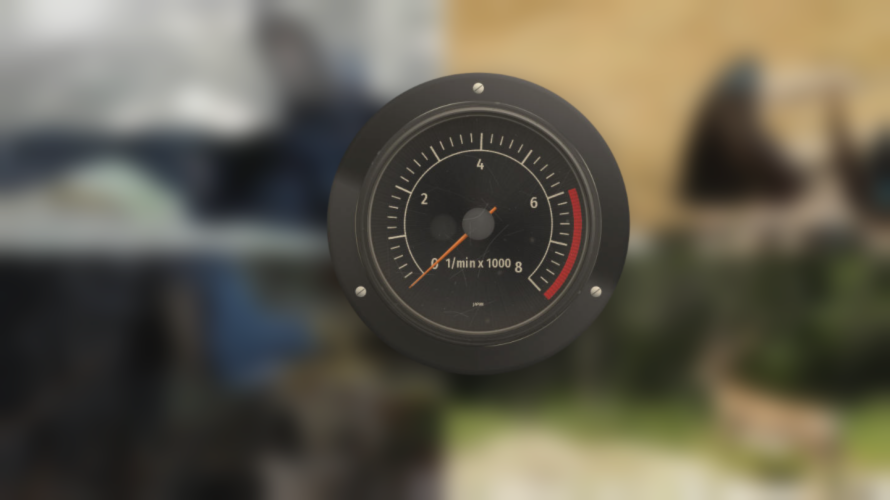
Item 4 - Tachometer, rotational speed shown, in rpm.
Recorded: 0 rpm
